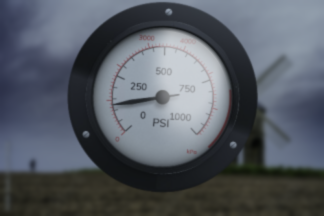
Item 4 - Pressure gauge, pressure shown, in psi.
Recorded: 125 psi
